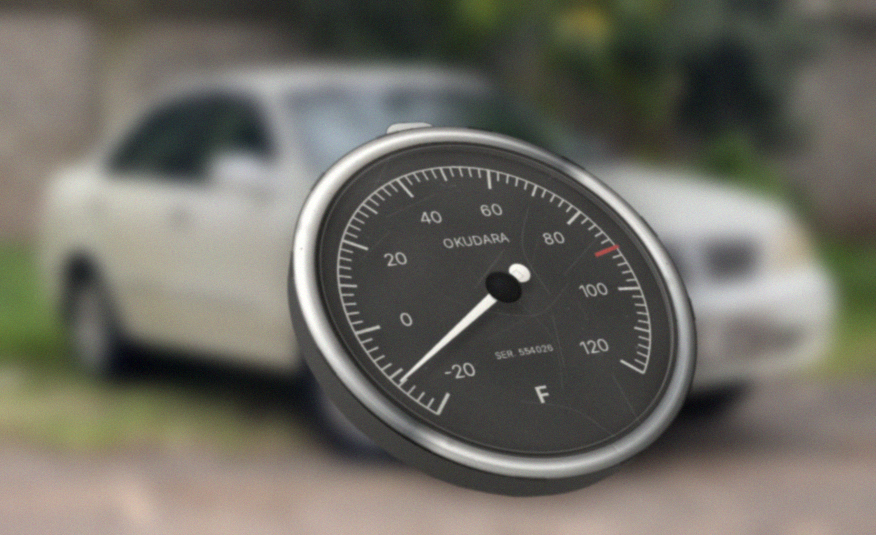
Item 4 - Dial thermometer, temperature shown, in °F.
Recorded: -12 °F
